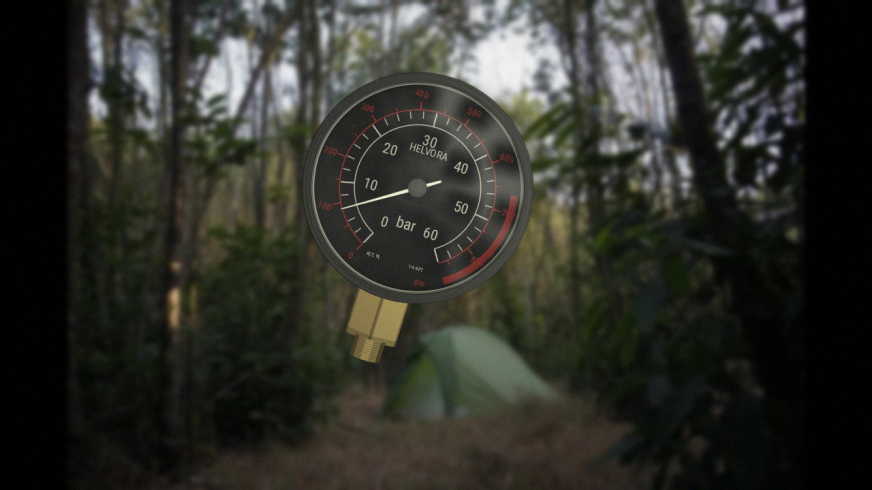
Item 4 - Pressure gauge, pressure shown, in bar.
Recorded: 6 bar
